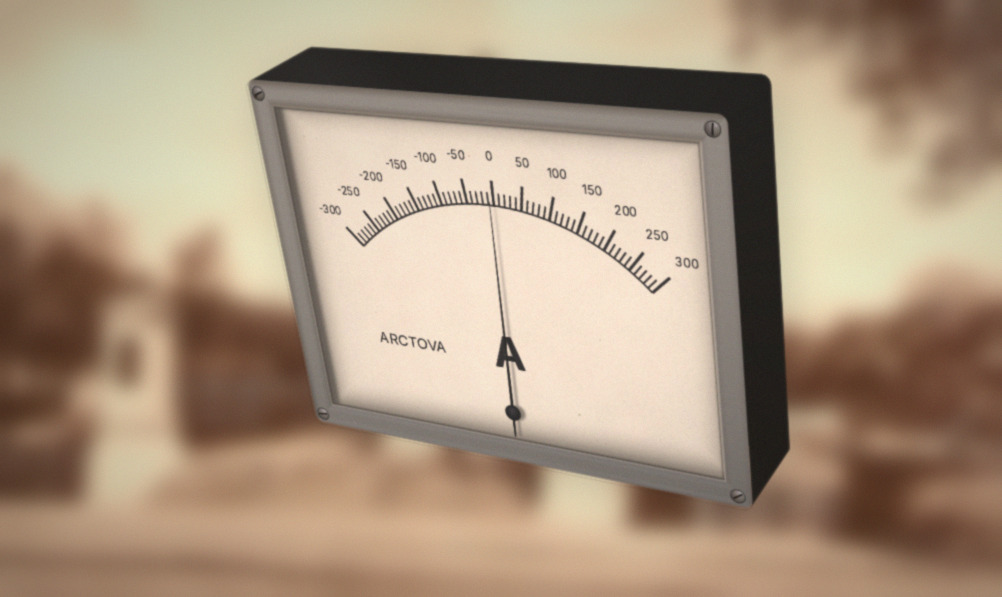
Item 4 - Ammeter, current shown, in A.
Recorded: 0 A
